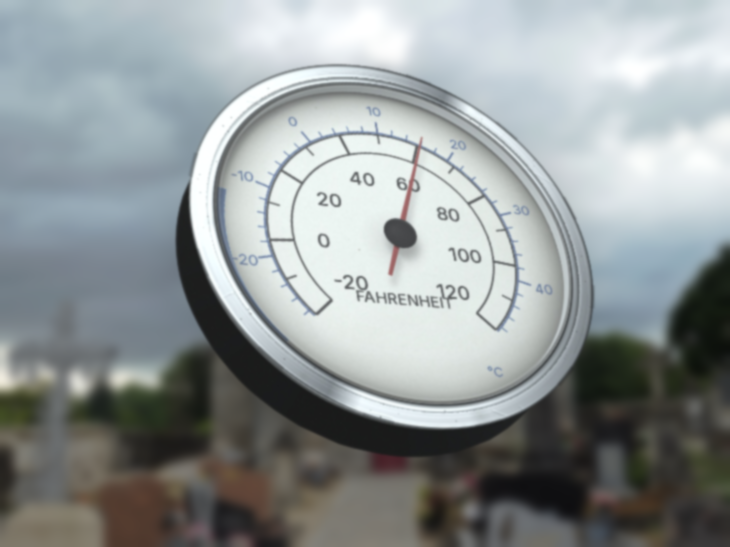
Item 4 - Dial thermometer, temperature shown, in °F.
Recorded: 60 °F
